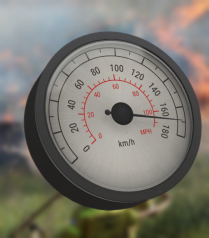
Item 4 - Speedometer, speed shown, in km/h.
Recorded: 170 km/h
